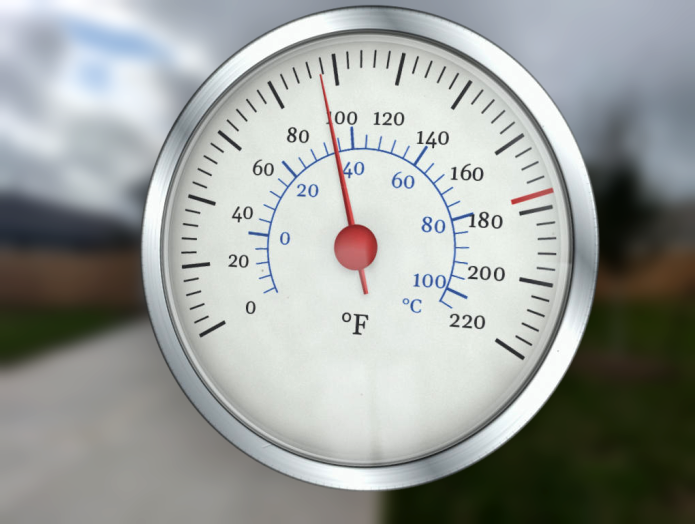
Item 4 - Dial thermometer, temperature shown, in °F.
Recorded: 96 °F
